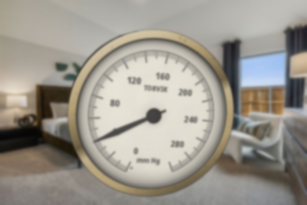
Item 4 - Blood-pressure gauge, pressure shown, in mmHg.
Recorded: 40 mmHg
